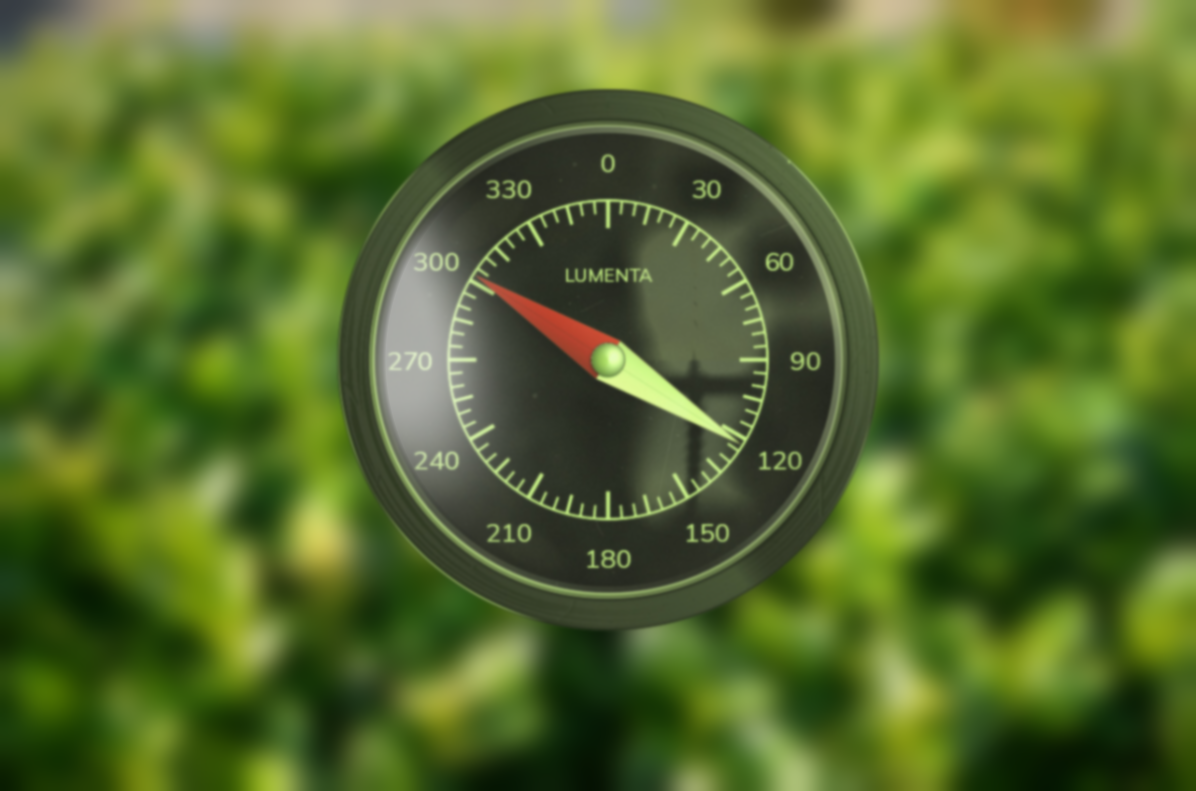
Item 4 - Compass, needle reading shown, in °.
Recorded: 302.5 °
